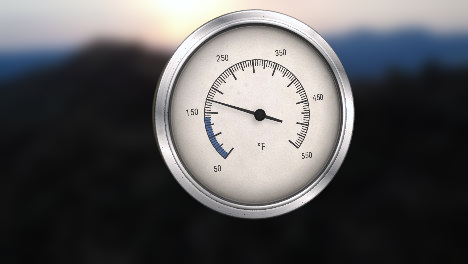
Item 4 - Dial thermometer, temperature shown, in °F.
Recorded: 175 °F
